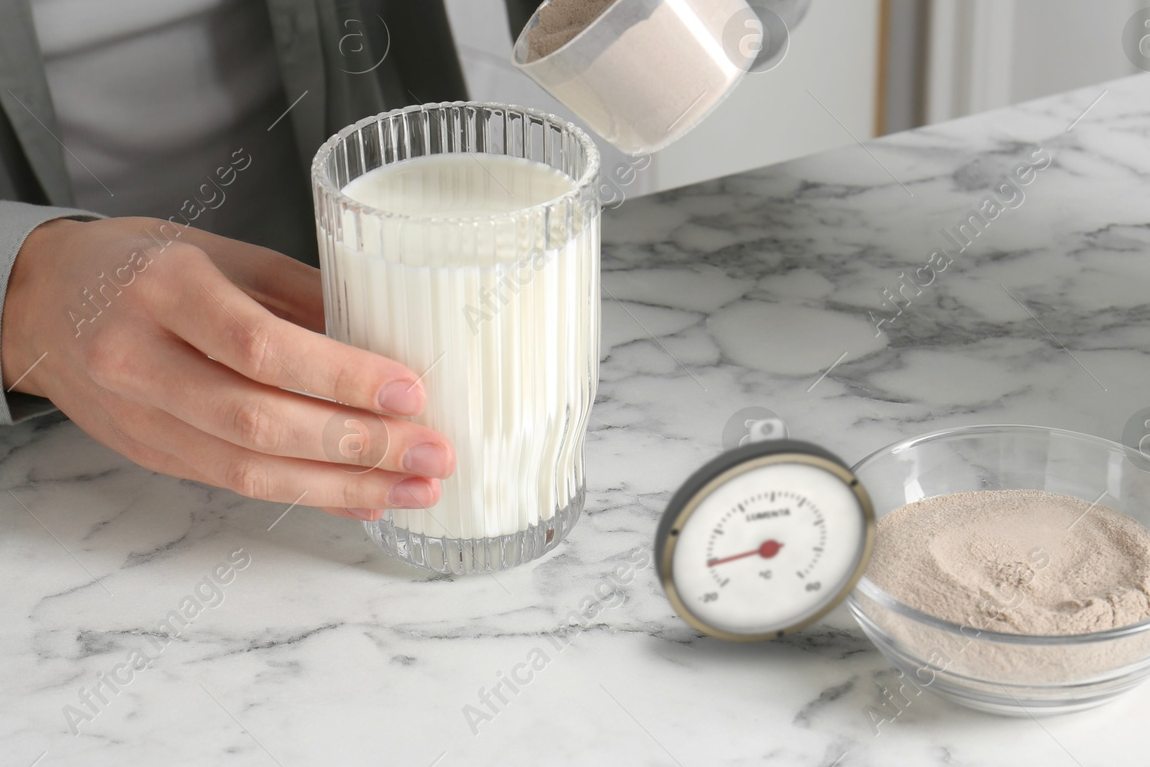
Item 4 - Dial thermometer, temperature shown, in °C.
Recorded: -10 °C
